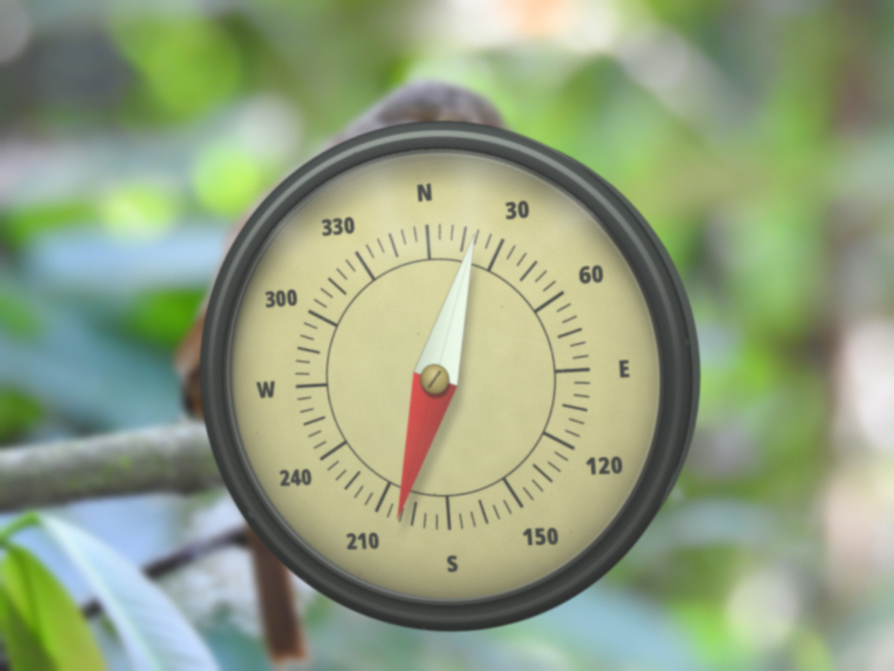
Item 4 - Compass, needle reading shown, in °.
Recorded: 200 °
